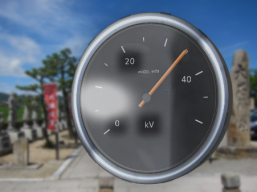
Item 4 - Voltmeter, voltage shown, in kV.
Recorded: 35 kV
